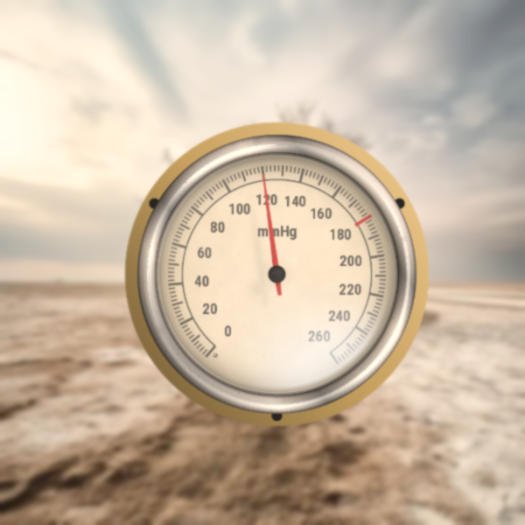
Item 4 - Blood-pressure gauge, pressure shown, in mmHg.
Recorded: 120 mmHg
